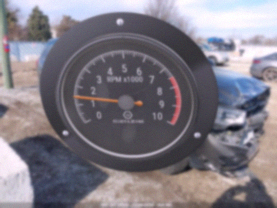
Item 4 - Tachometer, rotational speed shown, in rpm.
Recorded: 1500 rpm
